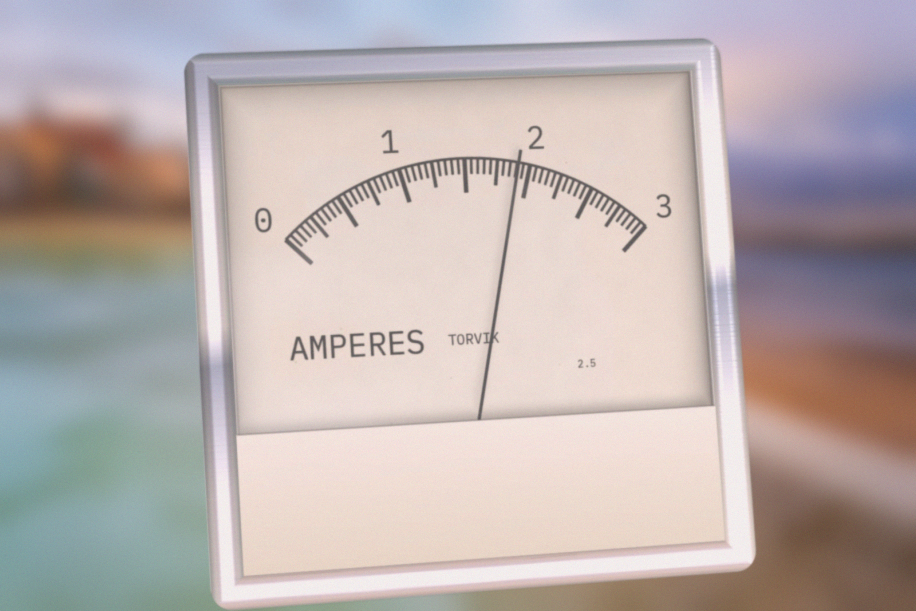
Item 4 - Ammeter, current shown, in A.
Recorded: 1.9 A
